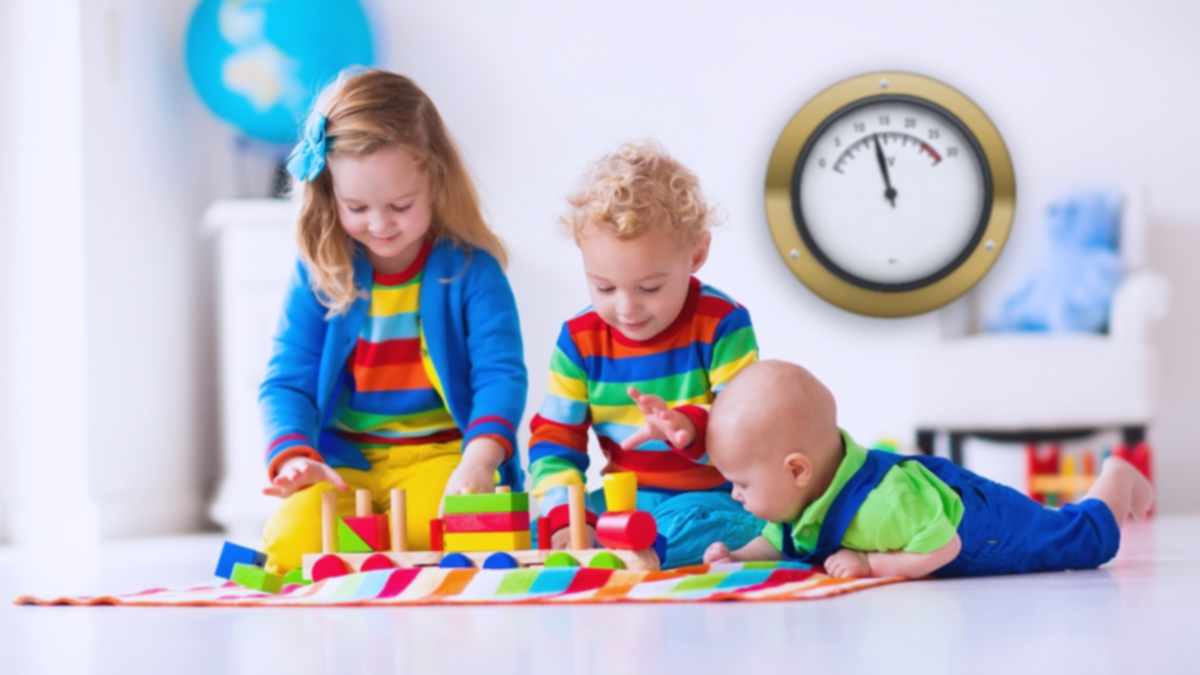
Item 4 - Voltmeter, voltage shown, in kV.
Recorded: 12.5 kV
